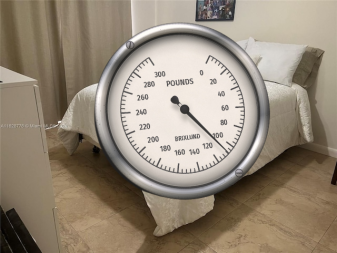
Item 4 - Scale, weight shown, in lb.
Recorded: 108 lb
